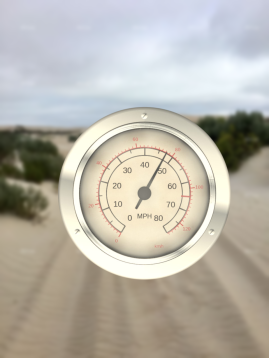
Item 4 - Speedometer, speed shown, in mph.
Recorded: 47.5 mph
